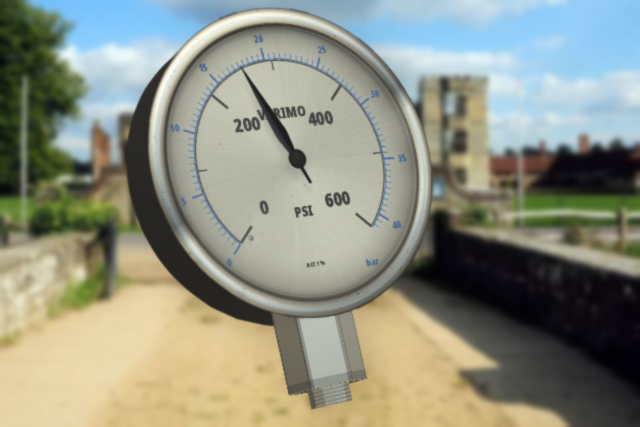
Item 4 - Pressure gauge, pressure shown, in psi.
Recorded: 250 psi
